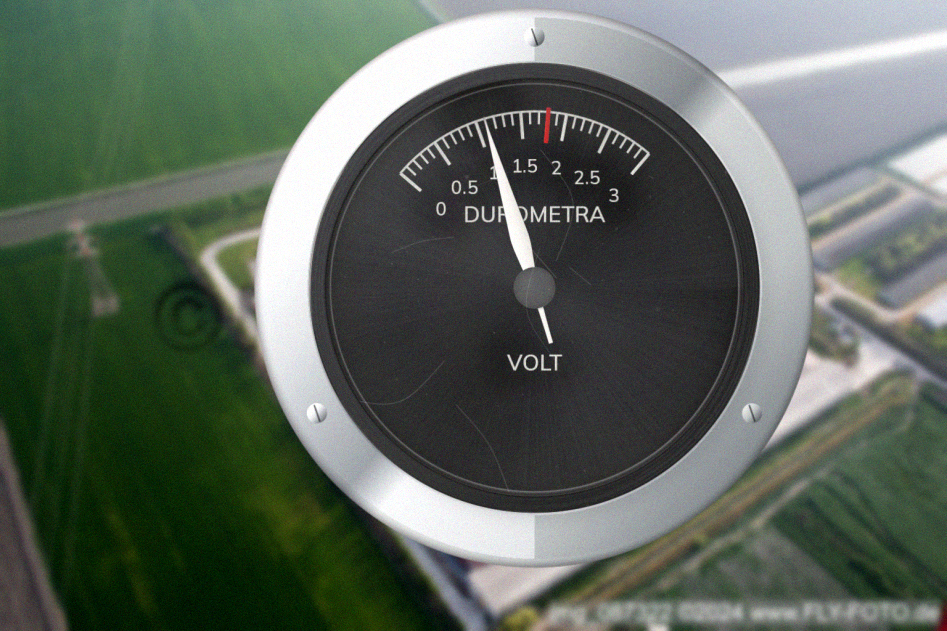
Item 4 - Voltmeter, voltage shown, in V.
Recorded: 1.1 V
